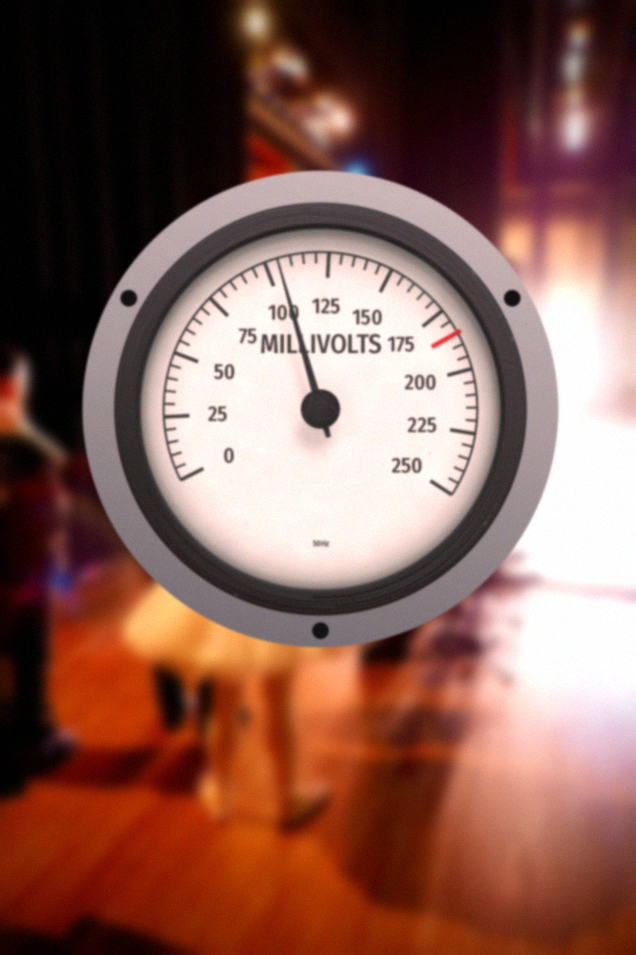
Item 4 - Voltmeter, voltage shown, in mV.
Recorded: 105 mV
